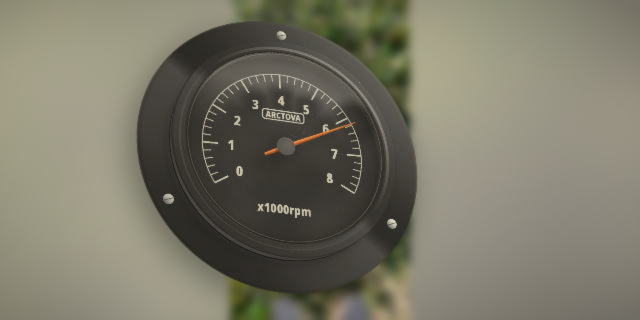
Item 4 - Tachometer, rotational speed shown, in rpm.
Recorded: 6200 rpm
